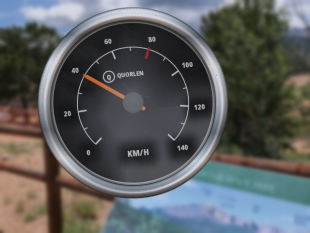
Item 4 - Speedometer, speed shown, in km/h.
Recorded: 40 km/h
